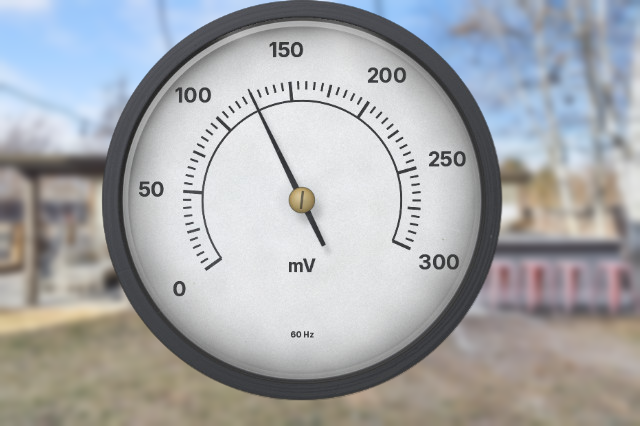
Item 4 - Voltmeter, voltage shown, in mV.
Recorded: 125 mV
